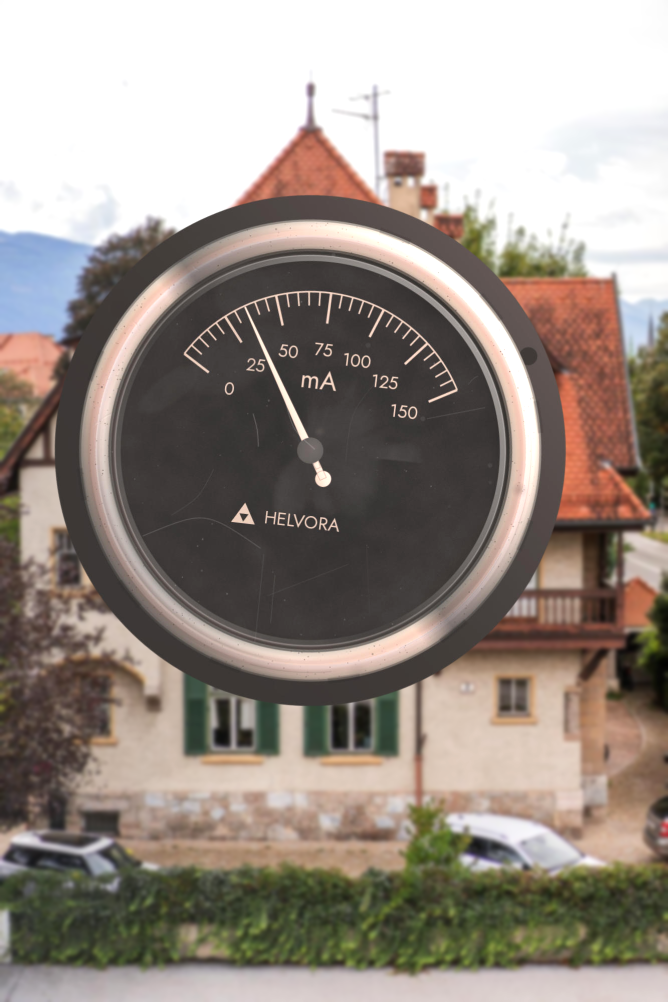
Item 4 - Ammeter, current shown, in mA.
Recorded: 35 mA
